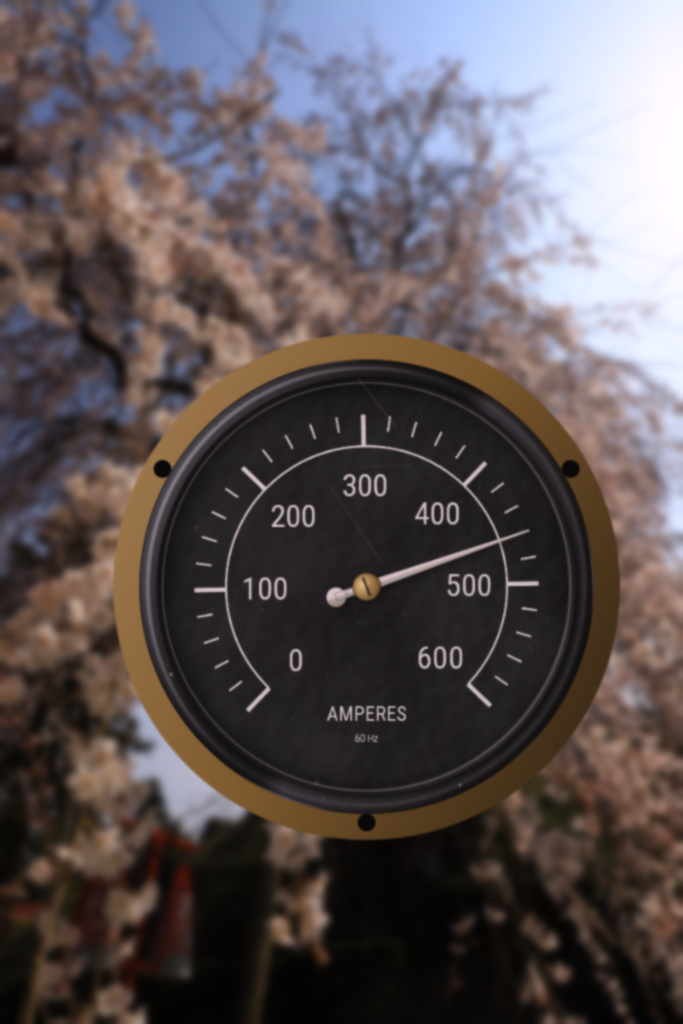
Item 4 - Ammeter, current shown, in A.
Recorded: 460 A
